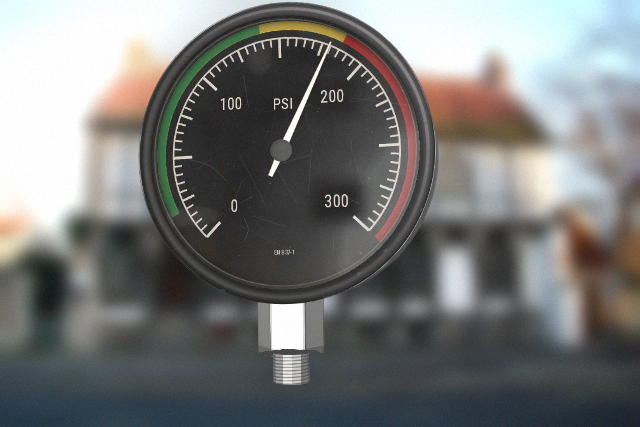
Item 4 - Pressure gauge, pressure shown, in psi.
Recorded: 180 psi
